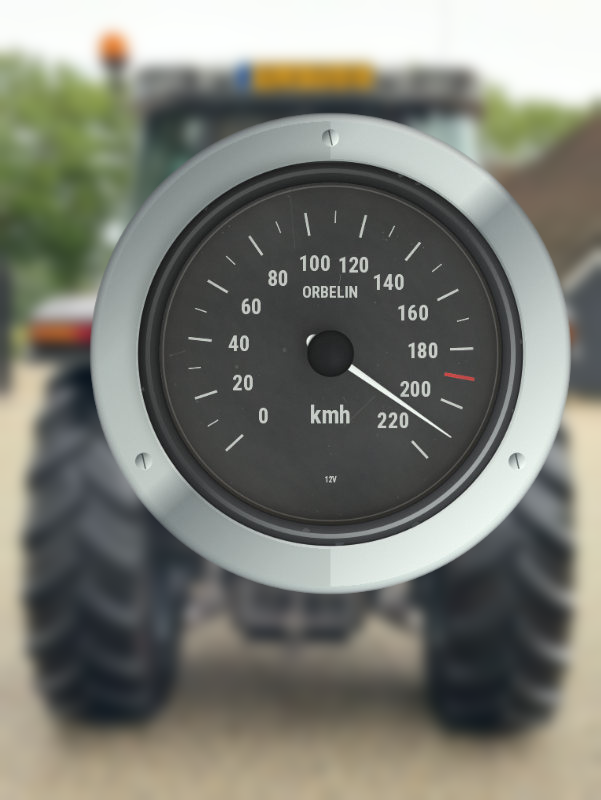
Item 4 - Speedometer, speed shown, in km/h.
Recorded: 210 km/h
